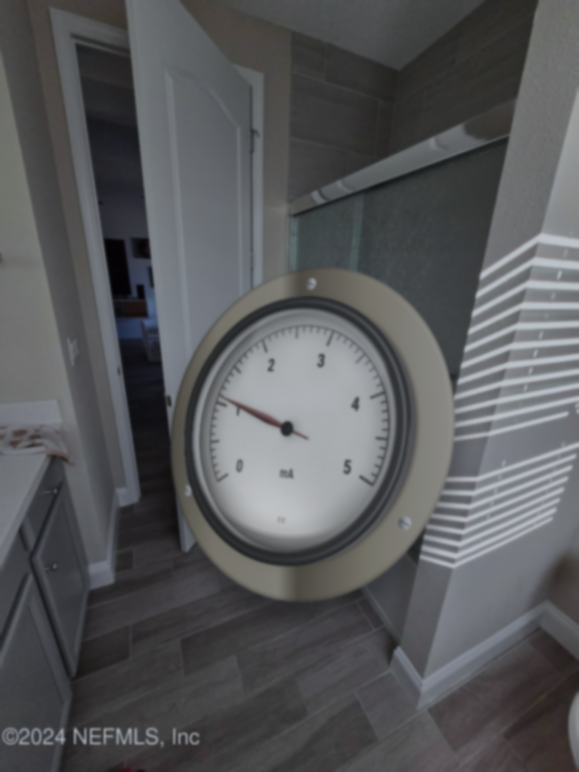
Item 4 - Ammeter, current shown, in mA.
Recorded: 1.1 mA
